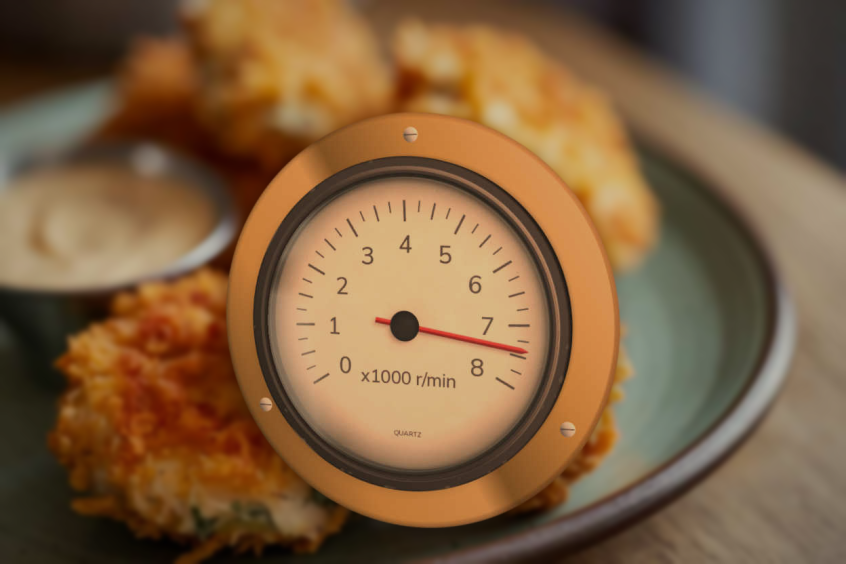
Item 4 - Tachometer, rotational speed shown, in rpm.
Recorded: 7375 rpm
